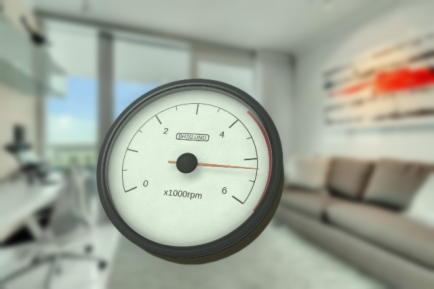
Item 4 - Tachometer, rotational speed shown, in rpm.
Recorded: 5250 rpm
